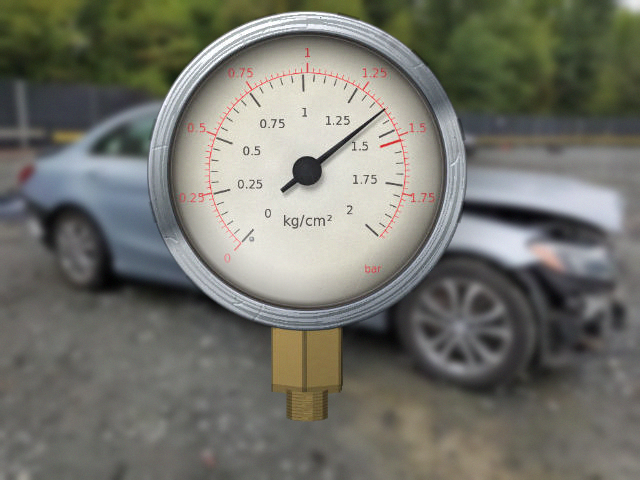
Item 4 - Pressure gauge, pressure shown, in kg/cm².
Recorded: 1.4 kg/cm²
